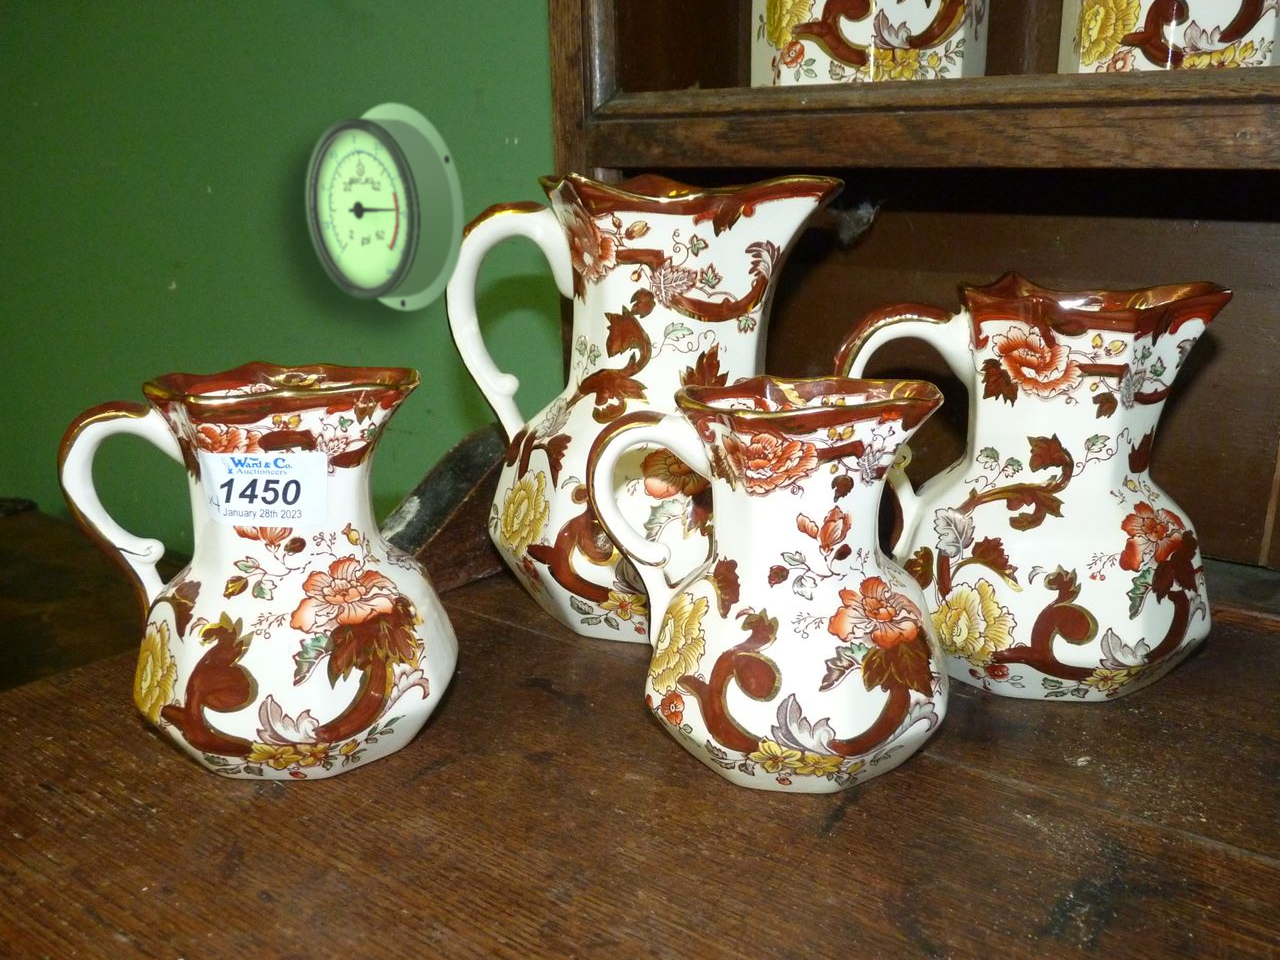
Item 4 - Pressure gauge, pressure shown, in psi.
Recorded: 50 psi
